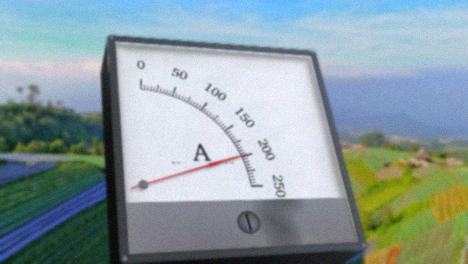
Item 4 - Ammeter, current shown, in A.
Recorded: 200 A
